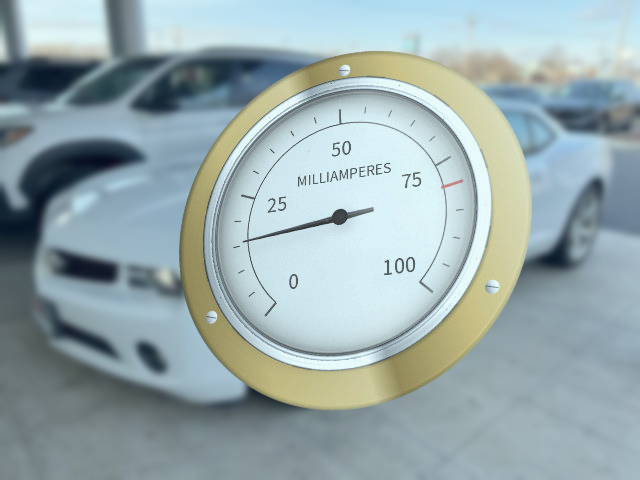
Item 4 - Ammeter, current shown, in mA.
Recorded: 15 mA
